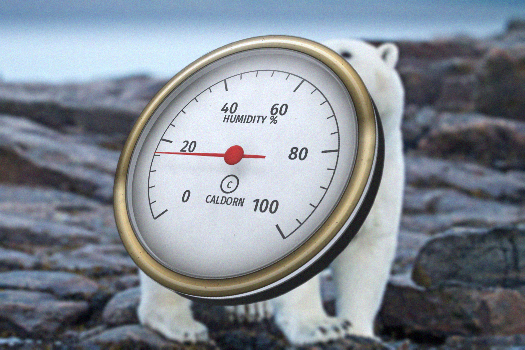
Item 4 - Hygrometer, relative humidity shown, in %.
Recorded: 16 %
